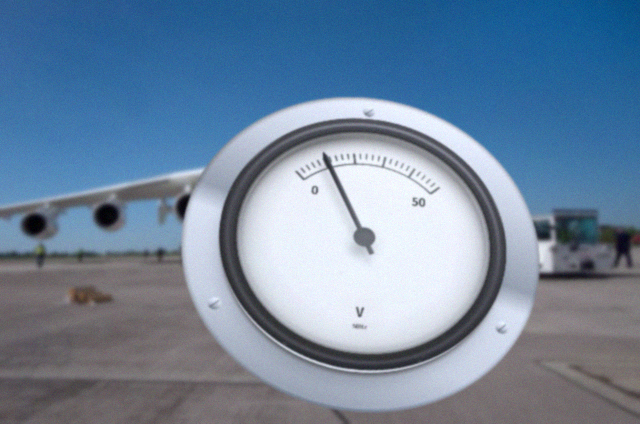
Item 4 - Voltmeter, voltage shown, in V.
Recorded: 10 V
